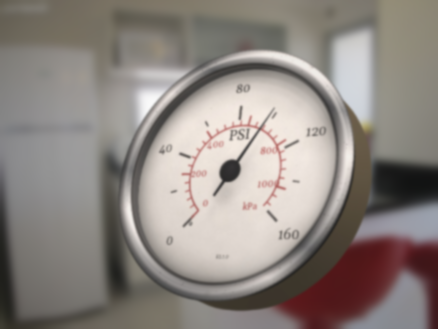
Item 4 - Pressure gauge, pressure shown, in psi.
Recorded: 100 psi
